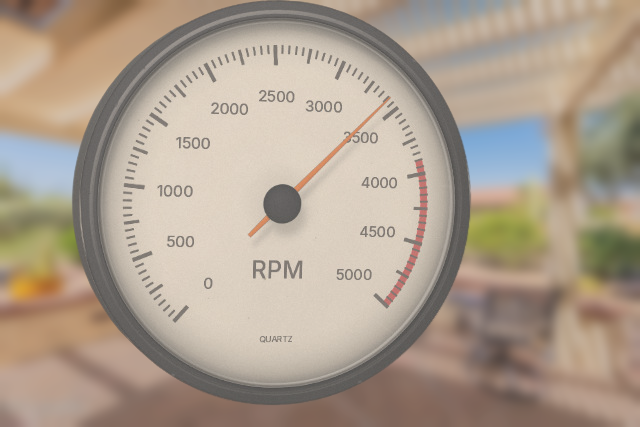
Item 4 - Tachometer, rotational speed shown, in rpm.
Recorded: 3400 rpm
